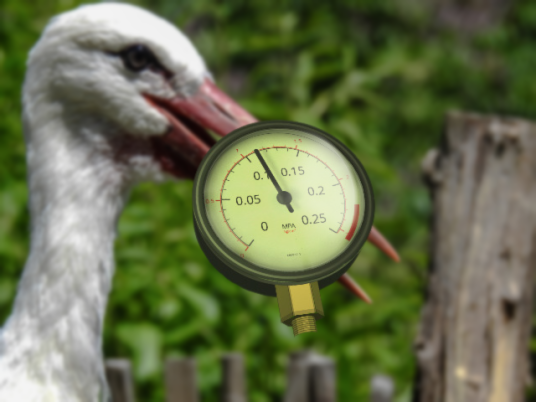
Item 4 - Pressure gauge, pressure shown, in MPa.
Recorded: 0.11 MPa
